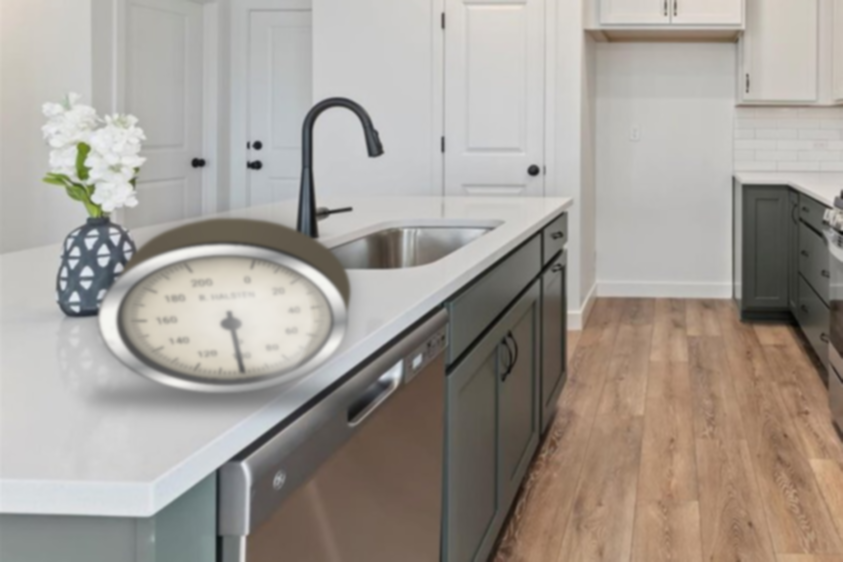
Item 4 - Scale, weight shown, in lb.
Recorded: 100 lb
